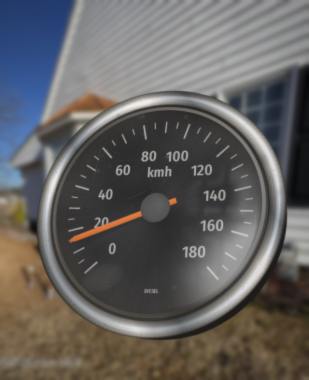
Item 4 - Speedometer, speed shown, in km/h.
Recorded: 15 km/h
